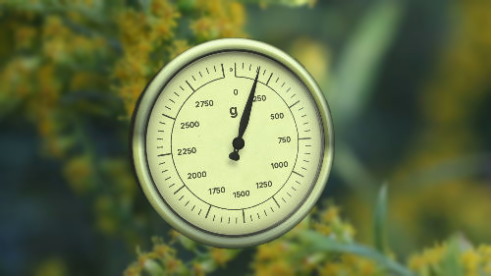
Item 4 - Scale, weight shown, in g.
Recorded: 150 g
